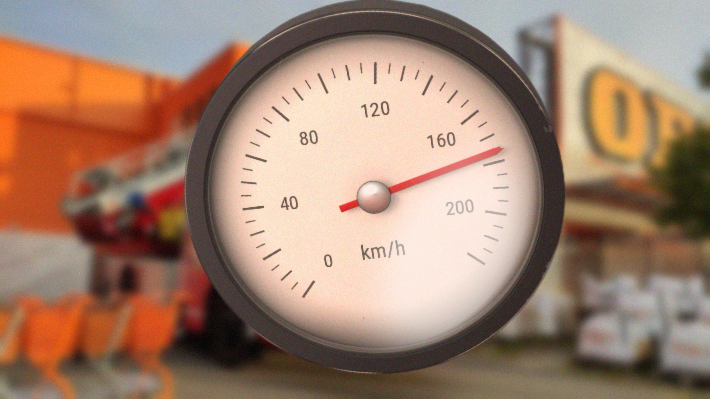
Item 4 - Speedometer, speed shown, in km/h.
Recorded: 175 km/h
